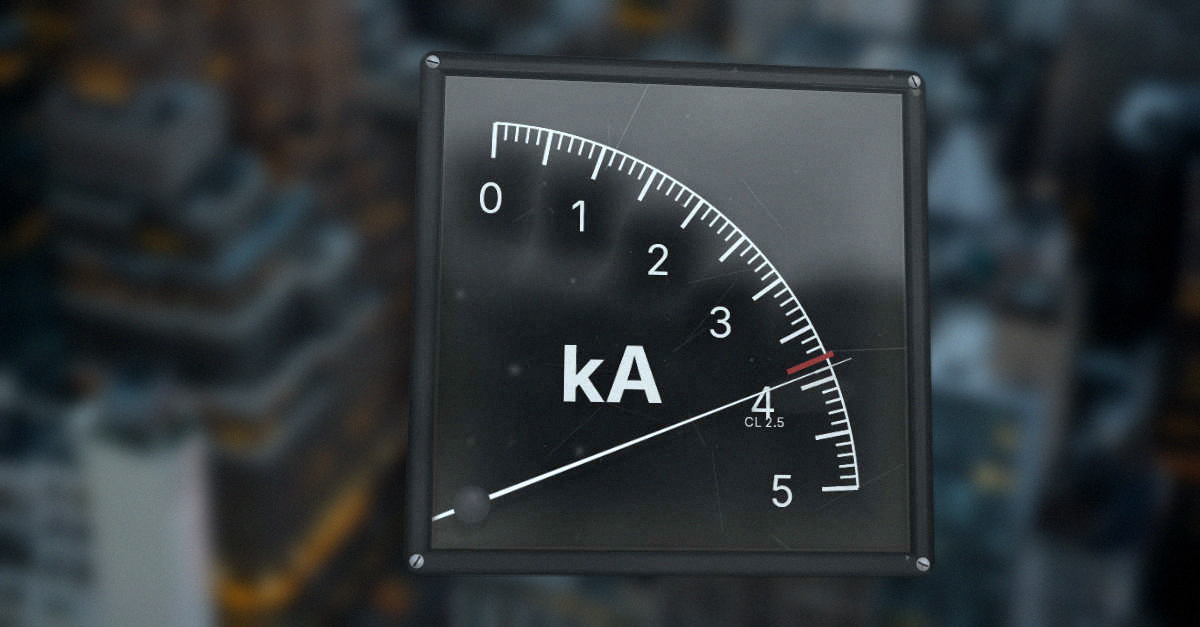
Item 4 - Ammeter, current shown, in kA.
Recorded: 3.9 kA
